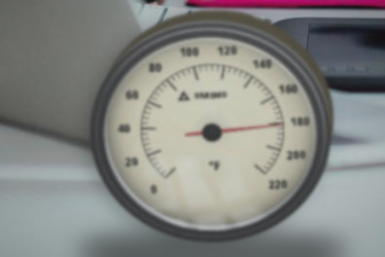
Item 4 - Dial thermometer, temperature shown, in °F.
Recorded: 180 °F
